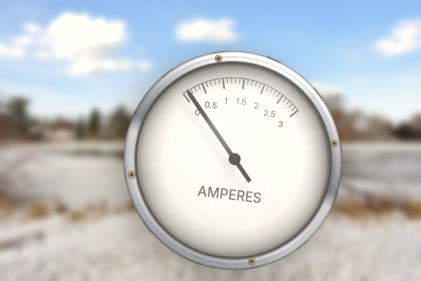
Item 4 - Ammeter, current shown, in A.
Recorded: 0.1 A
